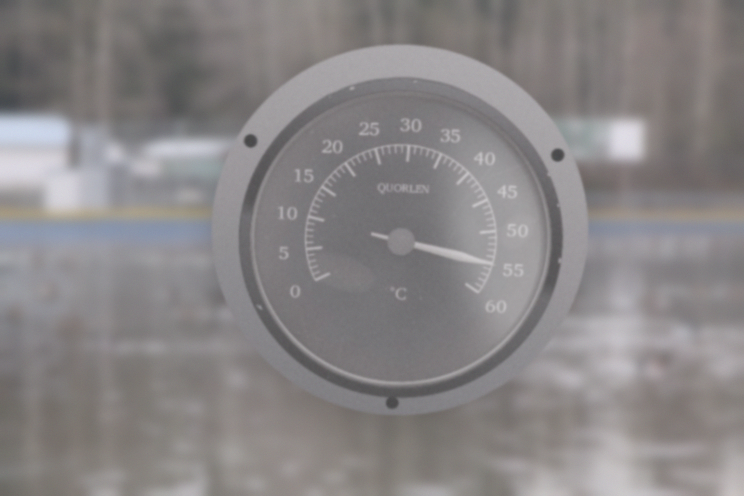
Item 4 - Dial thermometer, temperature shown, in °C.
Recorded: 55 °C
